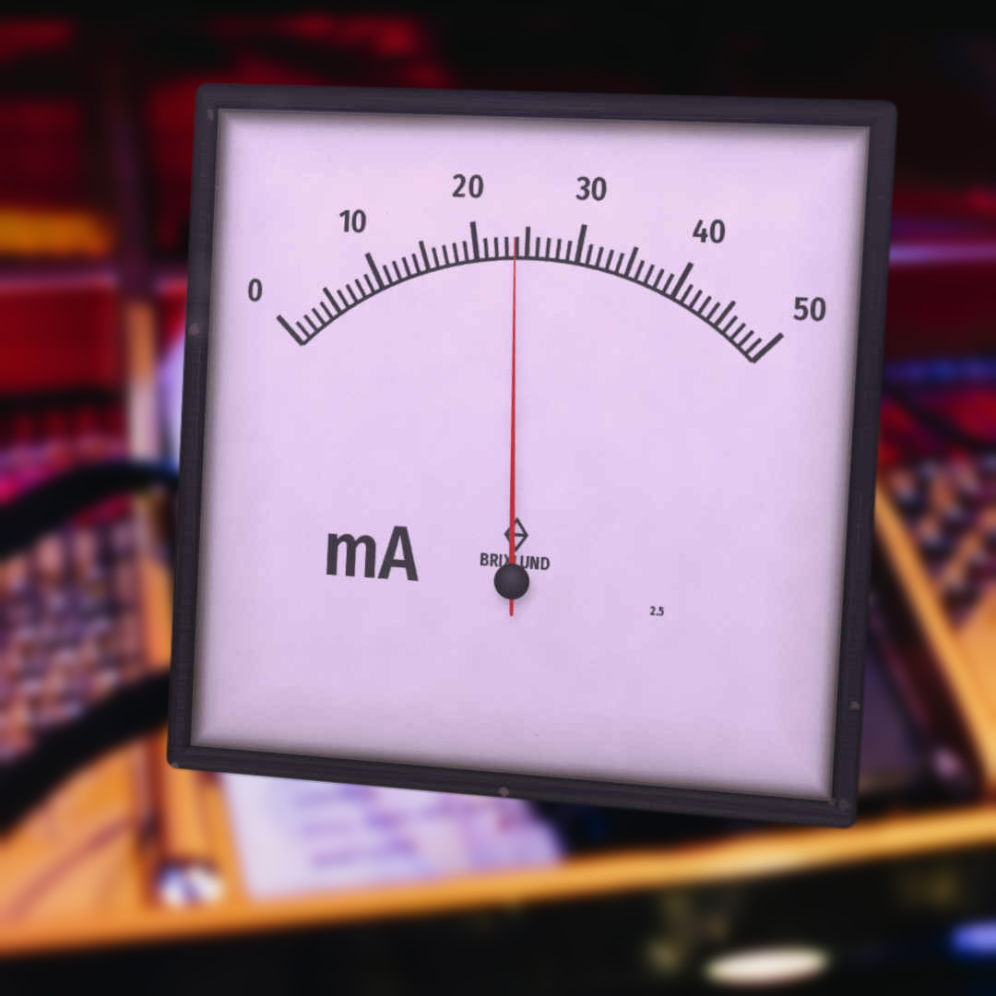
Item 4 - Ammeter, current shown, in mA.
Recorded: 24 mA
